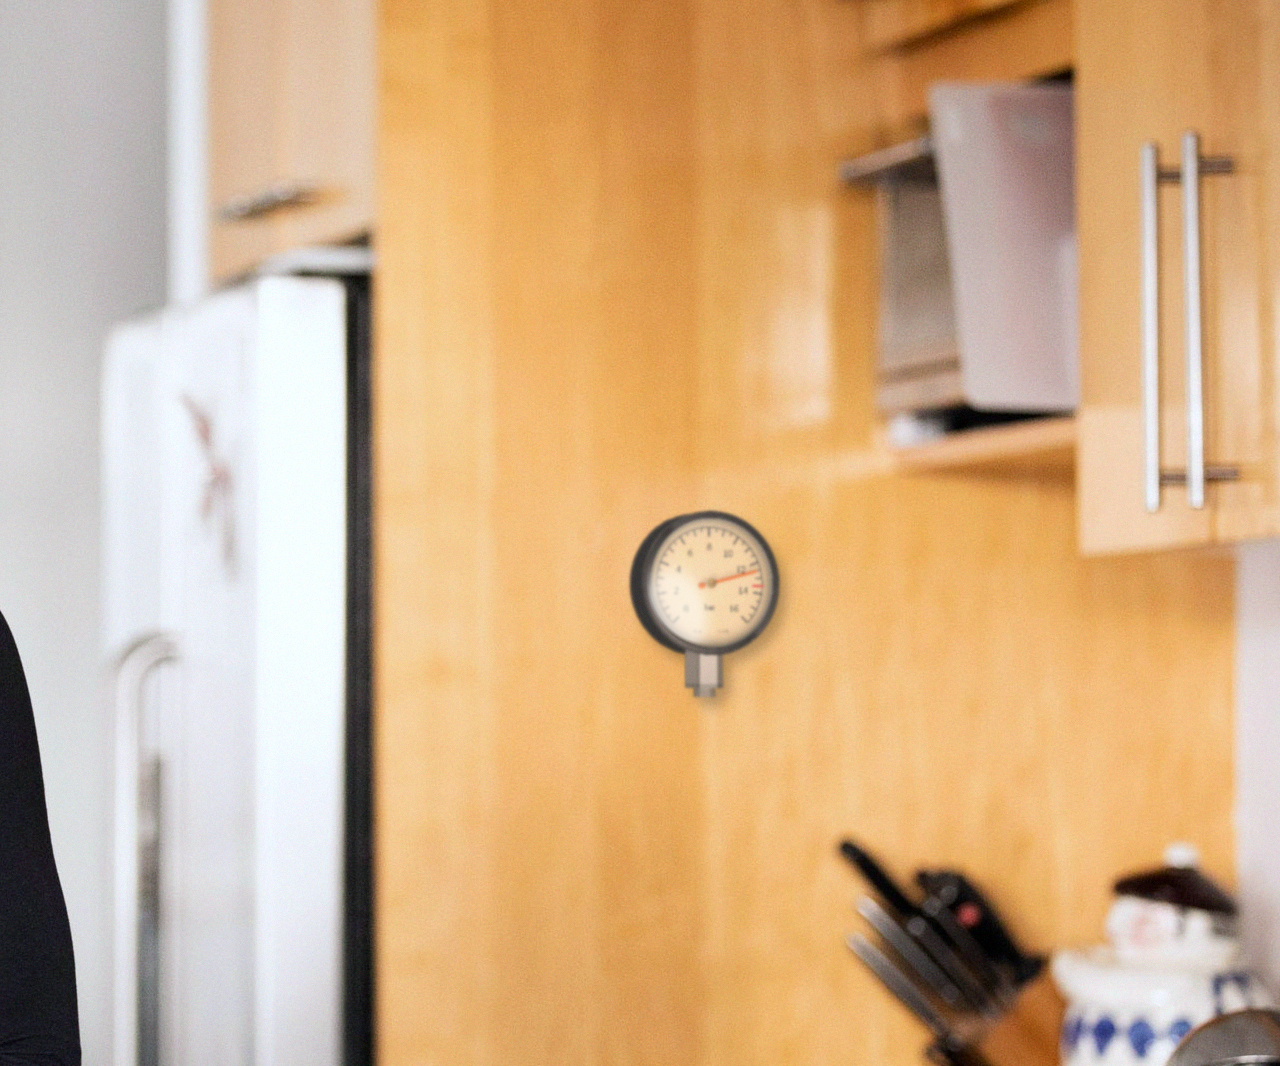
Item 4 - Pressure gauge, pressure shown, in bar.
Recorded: 12.5 bar
